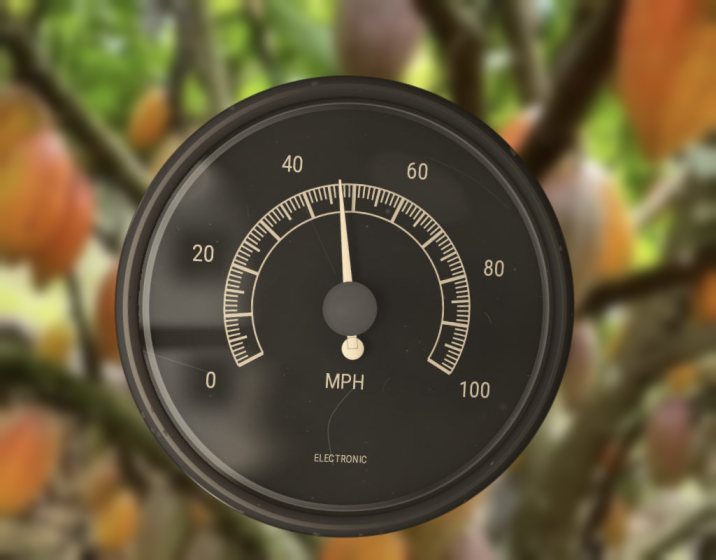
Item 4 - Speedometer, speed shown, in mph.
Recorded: 47 mph
